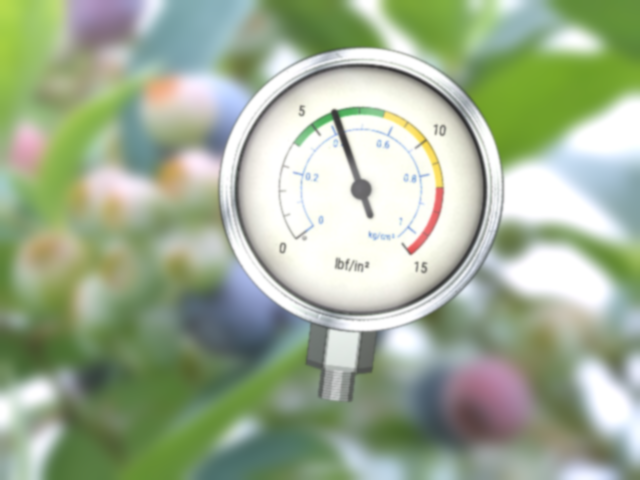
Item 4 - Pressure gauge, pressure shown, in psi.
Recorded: 6 psi
